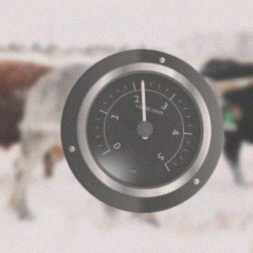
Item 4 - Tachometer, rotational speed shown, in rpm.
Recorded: 2200 rpm
